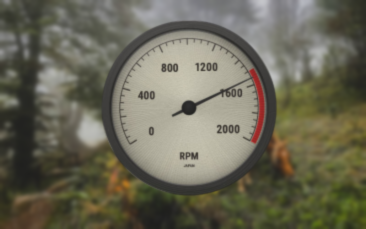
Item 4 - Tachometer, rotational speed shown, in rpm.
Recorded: 1550 rpm
